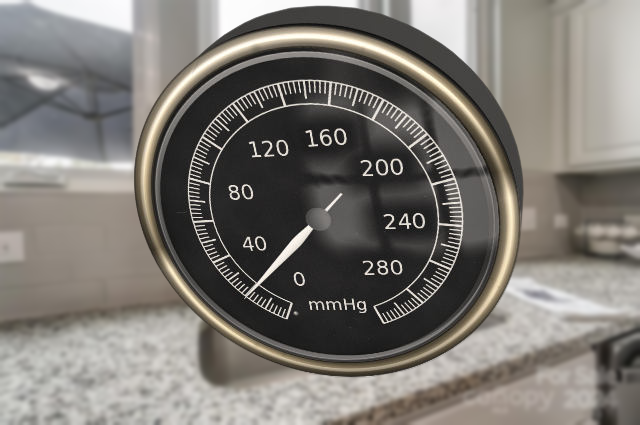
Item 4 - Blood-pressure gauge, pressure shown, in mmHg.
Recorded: 20 mmHg
